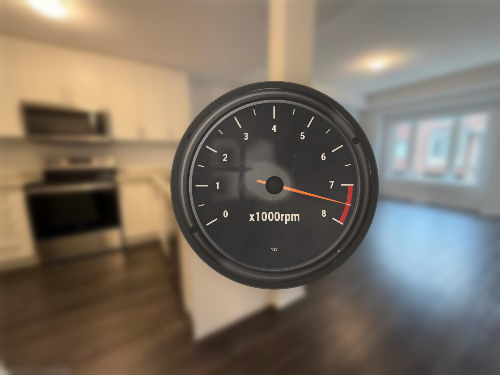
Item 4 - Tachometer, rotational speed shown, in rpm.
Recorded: 7500 rpm
